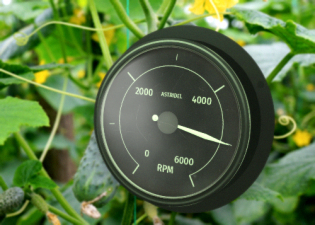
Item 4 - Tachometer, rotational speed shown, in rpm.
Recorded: 5000 rpm
